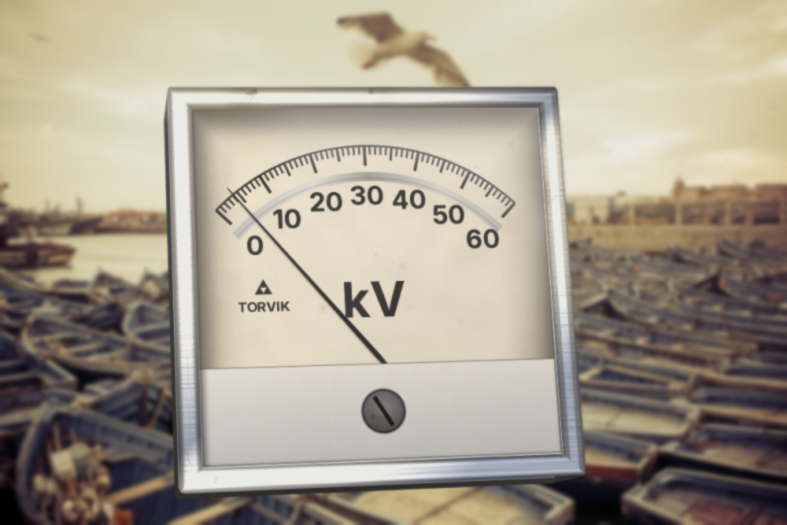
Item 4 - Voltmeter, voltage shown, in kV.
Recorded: 4 kV
